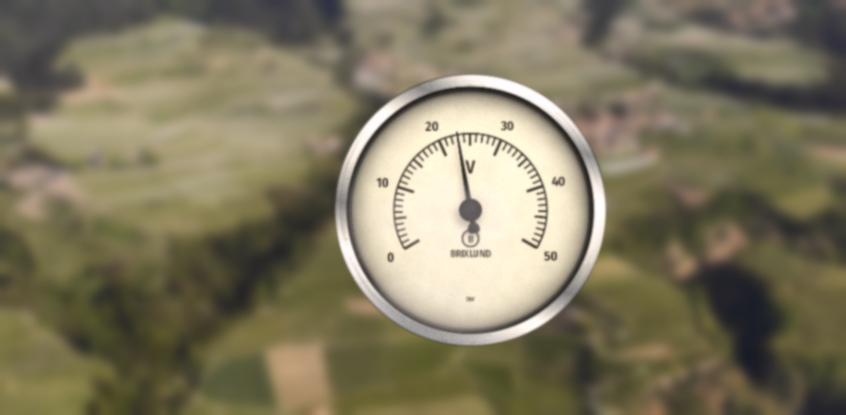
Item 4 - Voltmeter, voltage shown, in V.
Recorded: 23 V
